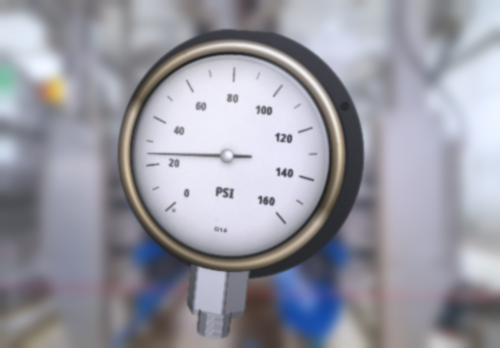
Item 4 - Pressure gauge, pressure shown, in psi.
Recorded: 25 psi
